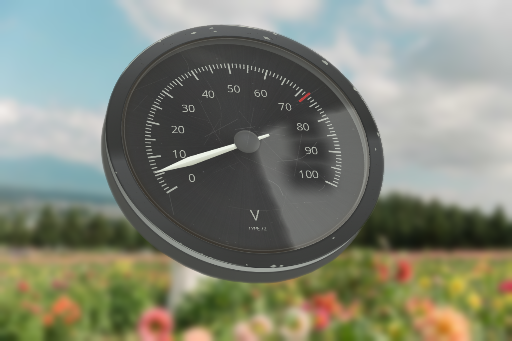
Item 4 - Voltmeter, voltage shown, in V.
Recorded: 5 V
